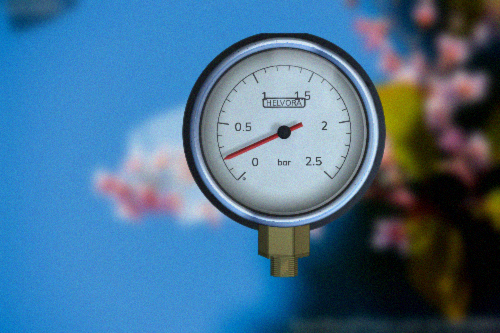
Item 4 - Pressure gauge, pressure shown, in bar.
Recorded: 0.2 bar
